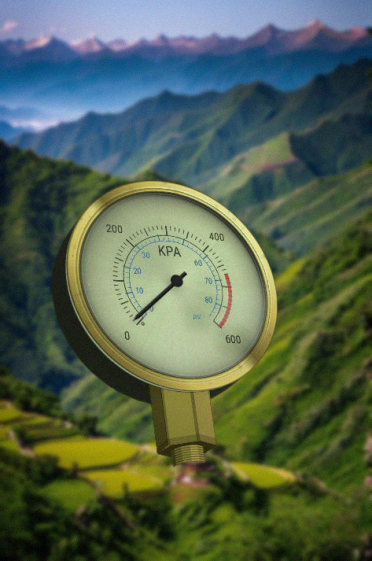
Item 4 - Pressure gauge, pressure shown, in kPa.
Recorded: 10 kPa
